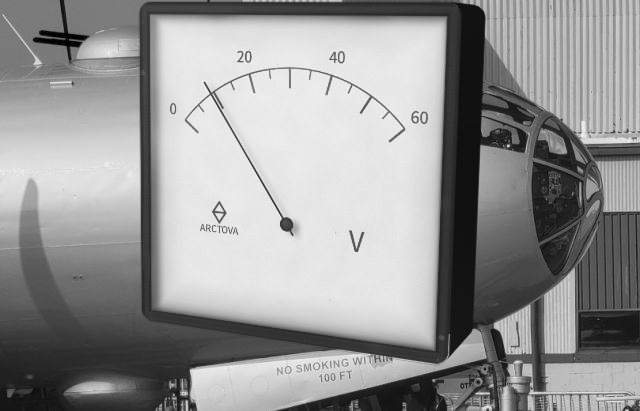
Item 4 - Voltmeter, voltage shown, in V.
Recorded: 10 V
